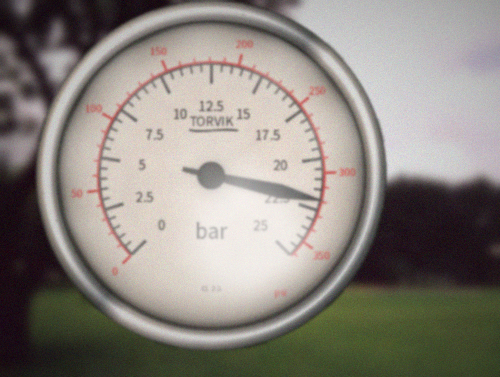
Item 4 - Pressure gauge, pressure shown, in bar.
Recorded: 22 bar
